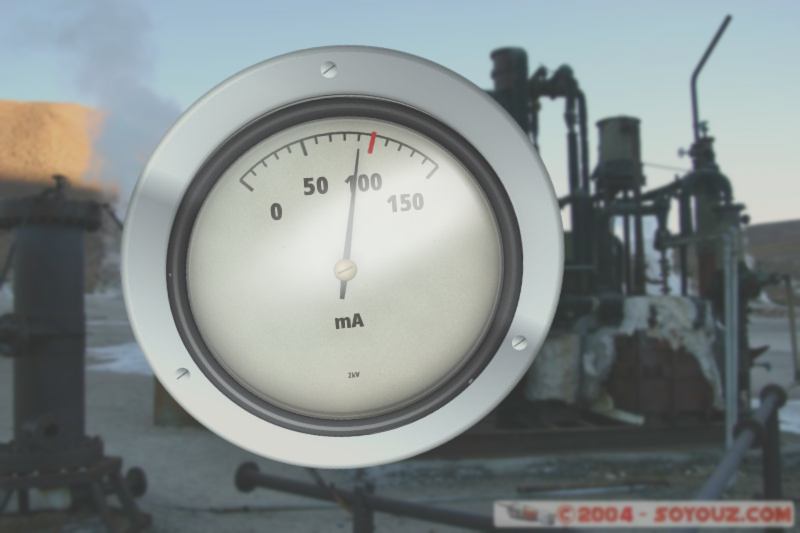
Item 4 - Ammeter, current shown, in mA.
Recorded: 90 mA
